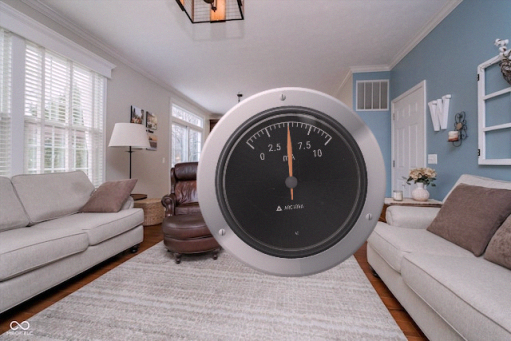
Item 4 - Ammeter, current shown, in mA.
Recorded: 5 mA
